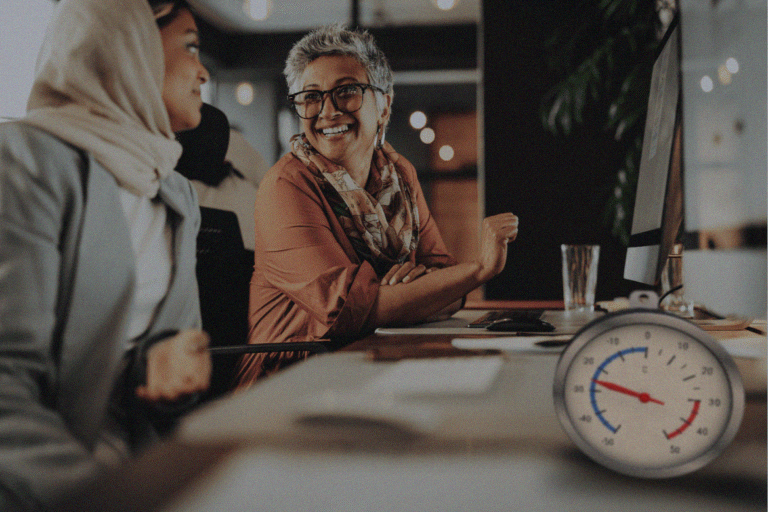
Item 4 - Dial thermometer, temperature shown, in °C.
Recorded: -25 °C
